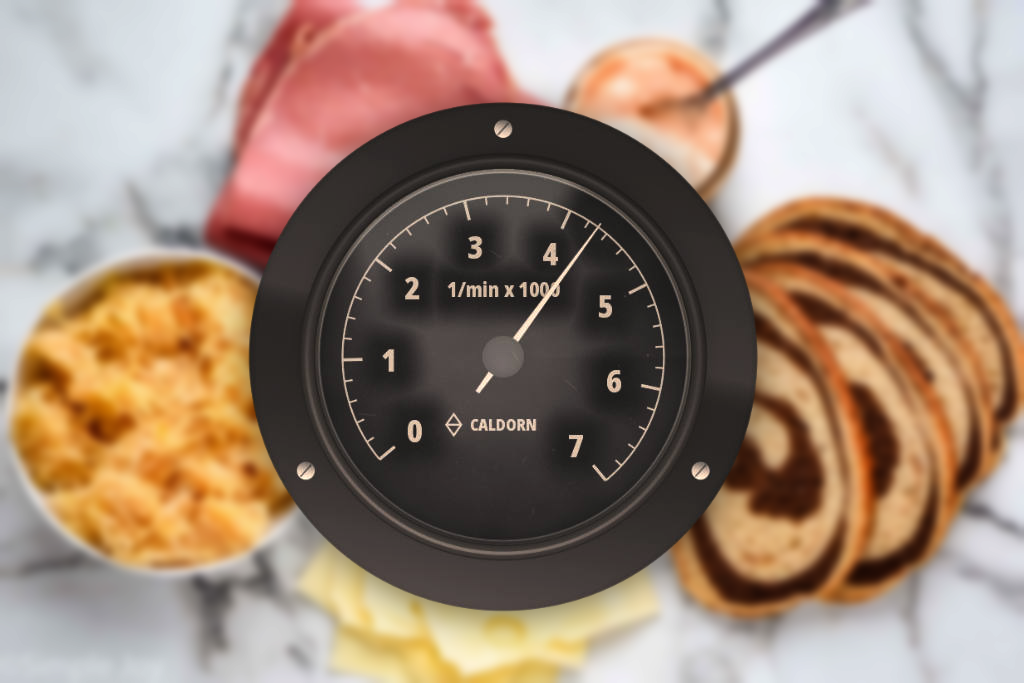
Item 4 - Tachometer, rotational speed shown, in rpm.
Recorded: 4300 rpm
